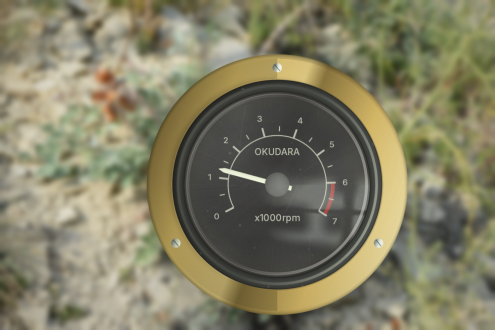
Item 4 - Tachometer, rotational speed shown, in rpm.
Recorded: 1250 rpm
